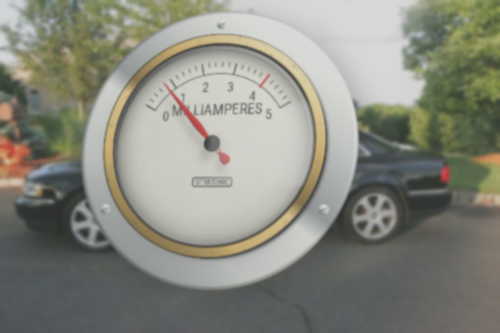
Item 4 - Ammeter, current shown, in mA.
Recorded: 0.8 mA
